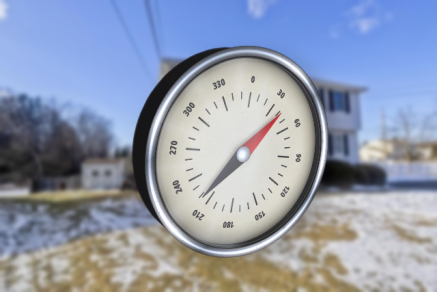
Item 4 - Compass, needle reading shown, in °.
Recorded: 40 °
